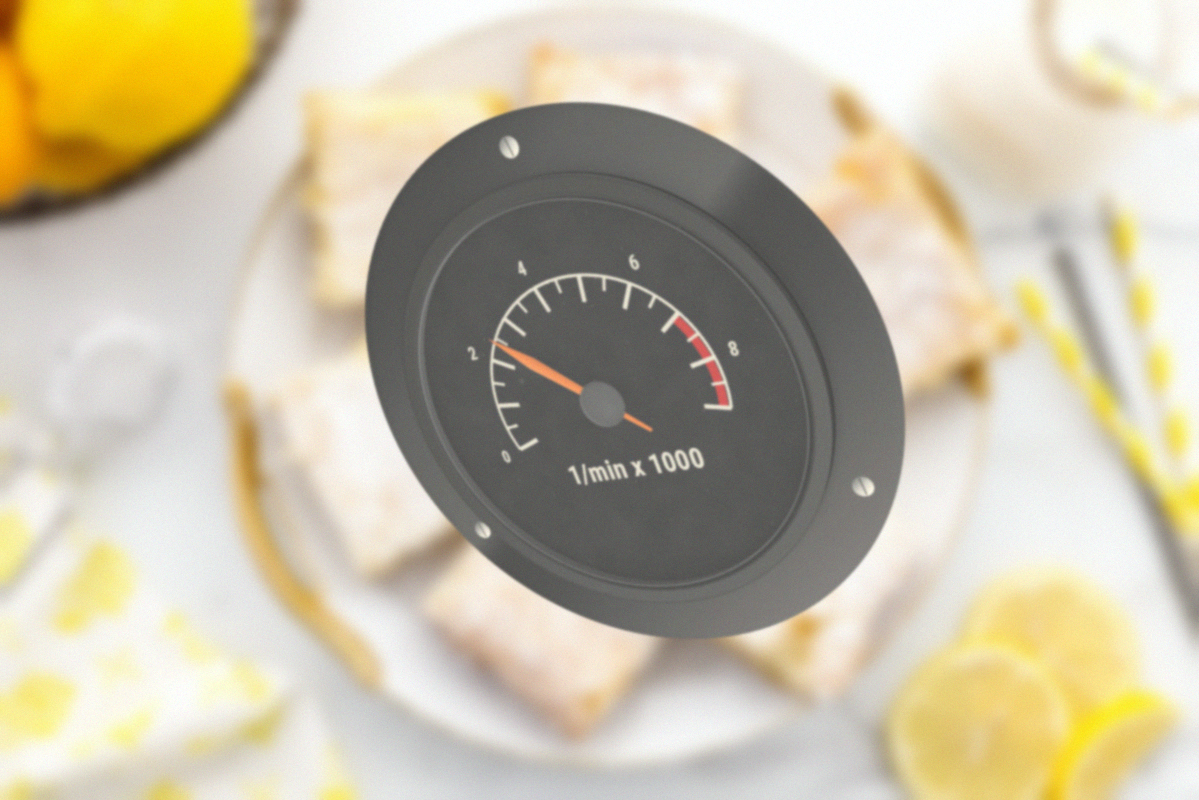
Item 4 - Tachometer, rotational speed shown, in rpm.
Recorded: 2500 rpm
